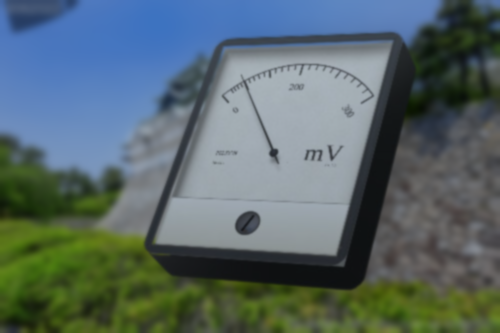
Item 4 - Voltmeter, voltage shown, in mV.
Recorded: 100 mV
